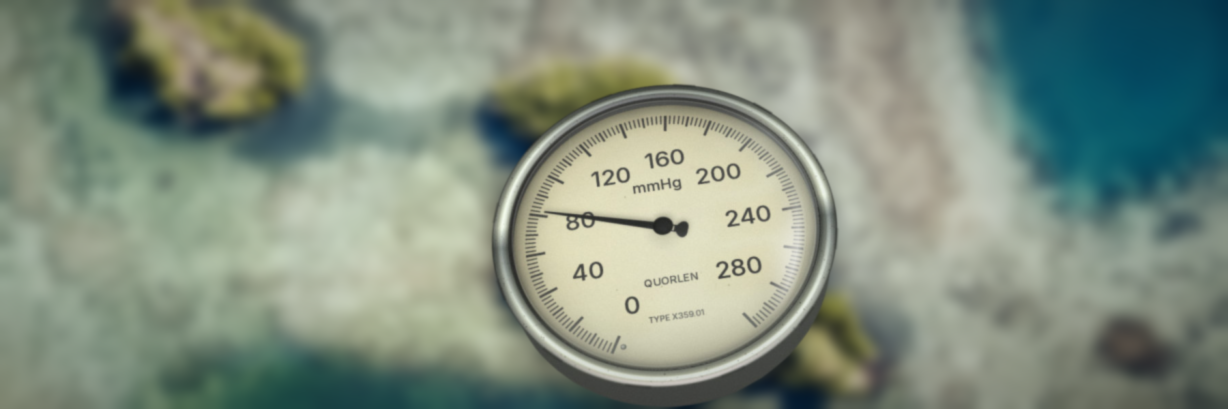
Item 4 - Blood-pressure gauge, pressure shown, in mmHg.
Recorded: 80 mmHg
